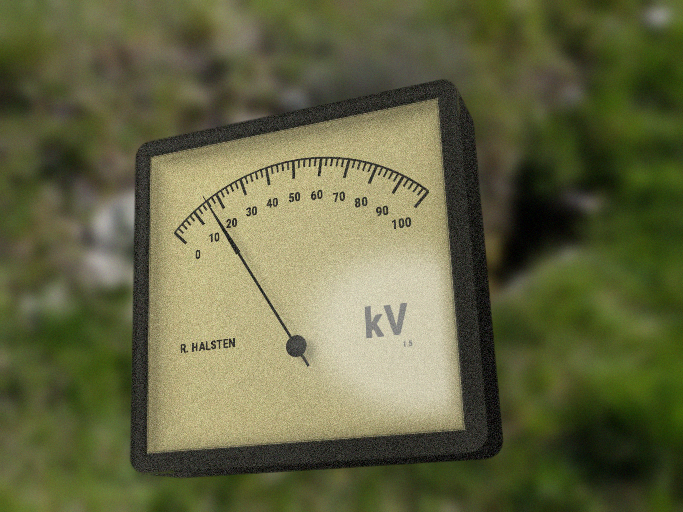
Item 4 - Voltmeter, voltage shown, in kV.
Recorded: 16 kV
